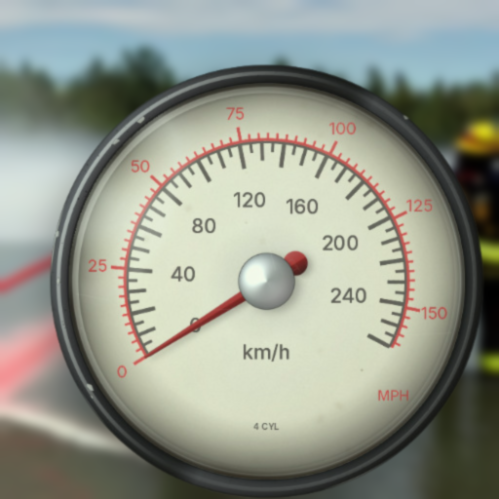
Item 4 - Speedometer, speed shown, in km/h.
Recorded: 0 km/h
